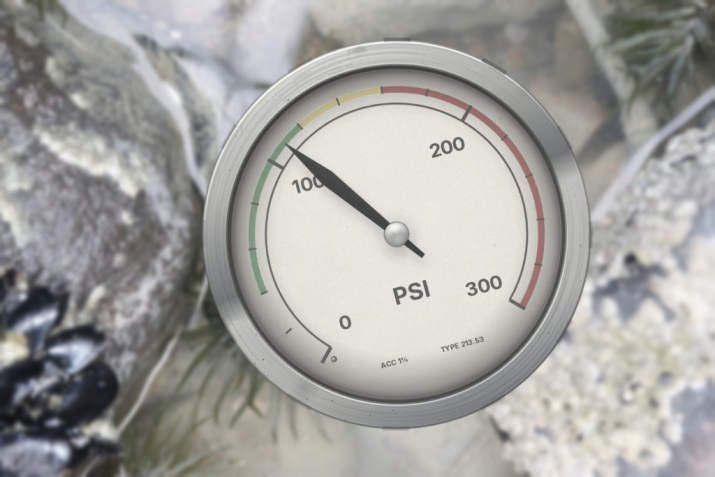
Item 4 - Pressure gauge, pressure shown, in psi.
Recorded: 110 psi
